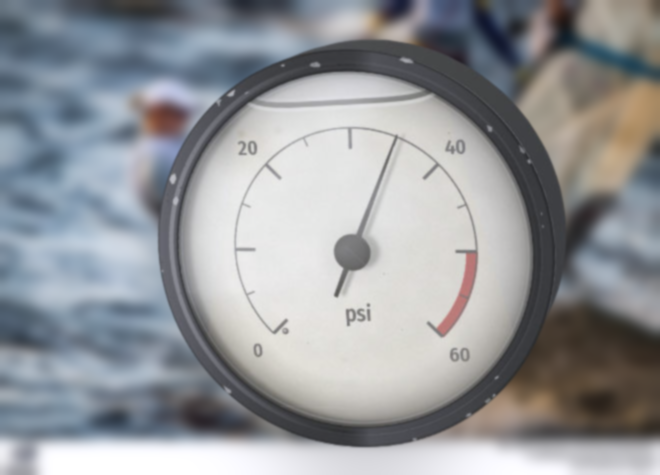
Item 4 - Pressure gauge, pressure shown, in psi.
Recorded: 35 psi
